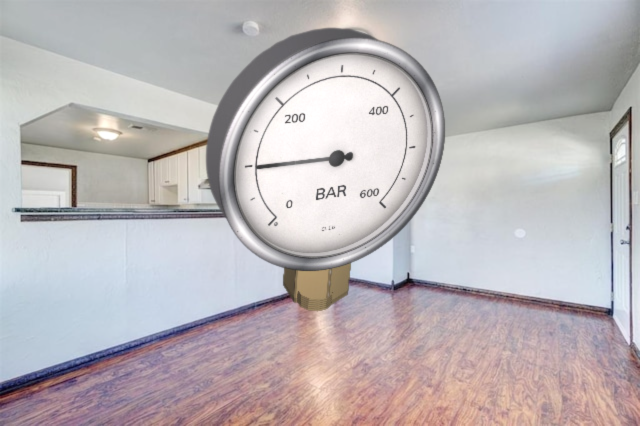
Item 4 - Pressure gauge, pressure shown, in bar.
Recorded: 100 bar
